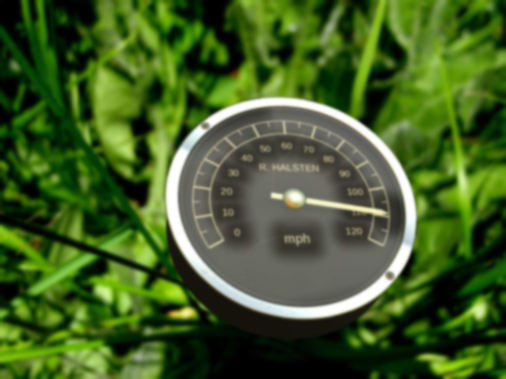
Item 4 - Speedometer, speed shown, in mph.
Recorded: 110 mph
